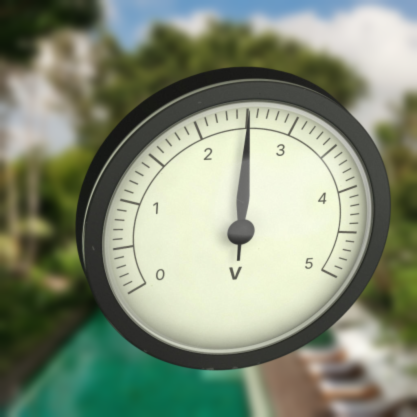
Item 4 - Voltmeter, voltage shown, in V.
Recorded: 2.5 V
